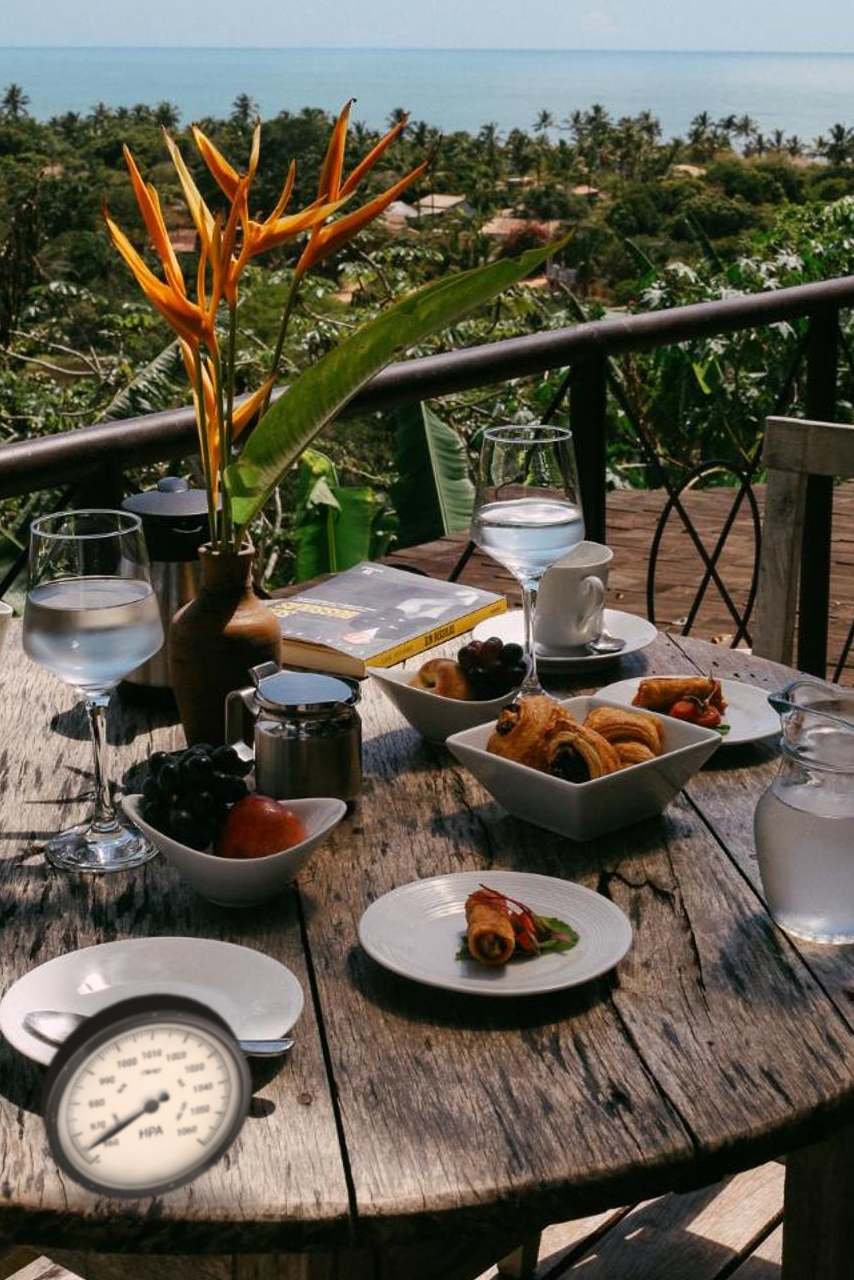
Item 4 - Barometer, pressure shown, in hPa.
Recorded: 965 hPa
